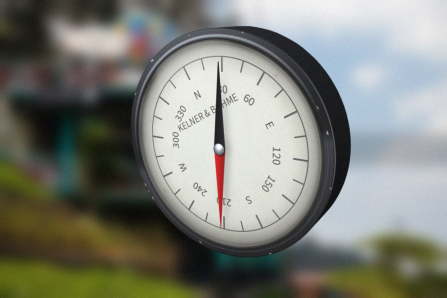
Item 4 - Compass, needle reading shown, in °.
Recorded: 210 °
